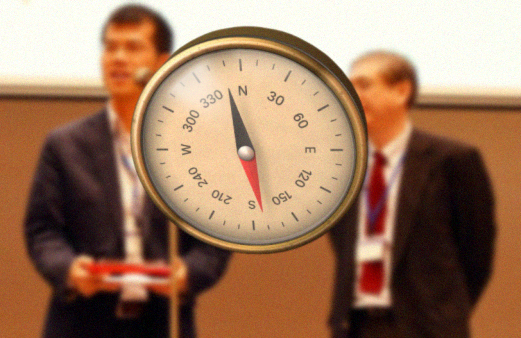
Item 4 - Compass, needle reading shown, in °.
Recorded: 170 °
